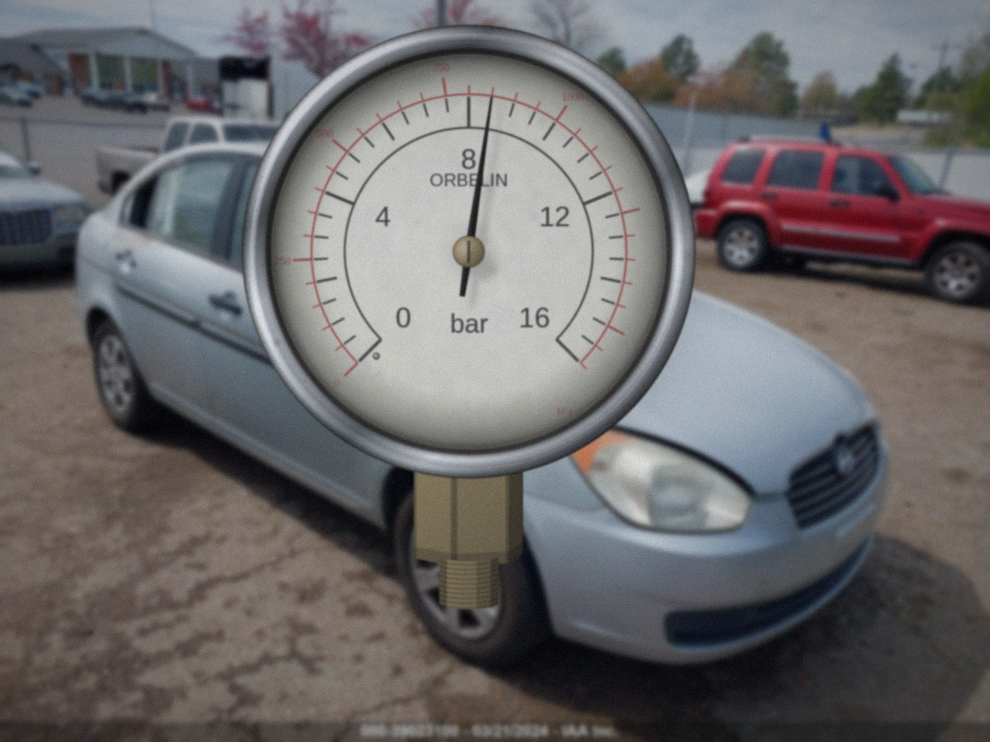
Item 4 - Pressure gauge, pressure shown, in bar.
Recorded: 8.5 bar
